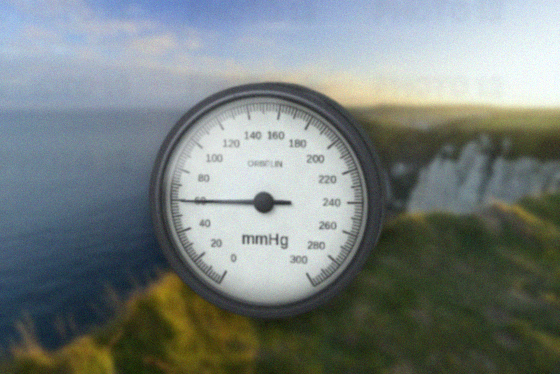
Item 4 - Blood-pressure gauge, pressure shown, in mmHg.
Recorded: 60 mmHg
